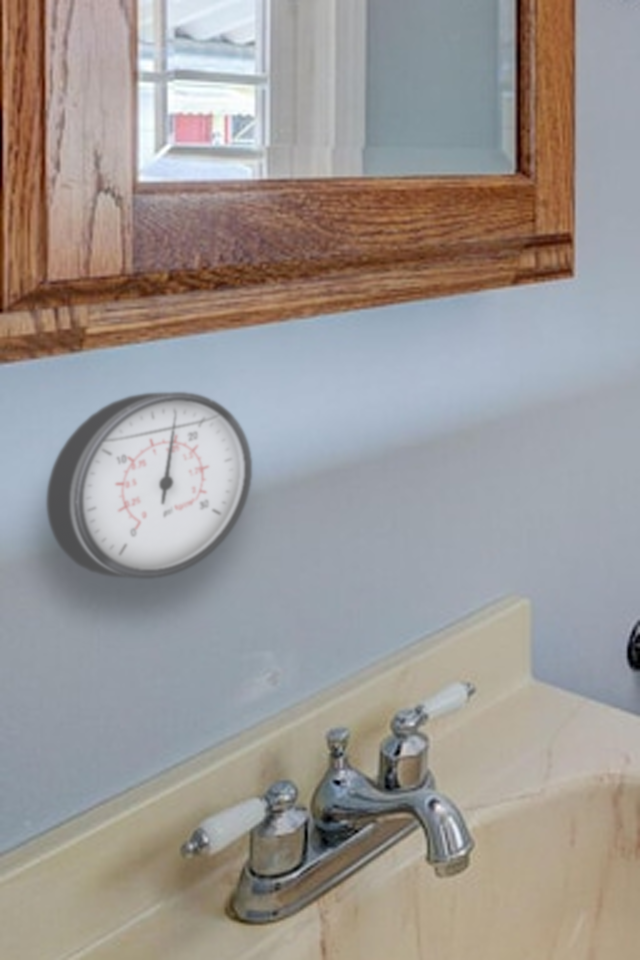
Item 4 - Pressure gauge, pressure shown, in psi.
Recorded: 17 psi
